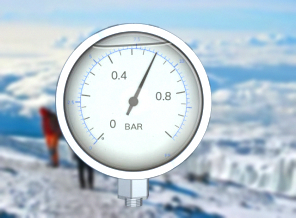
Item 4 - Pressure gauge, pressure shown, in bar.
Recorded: 0.6 bar
